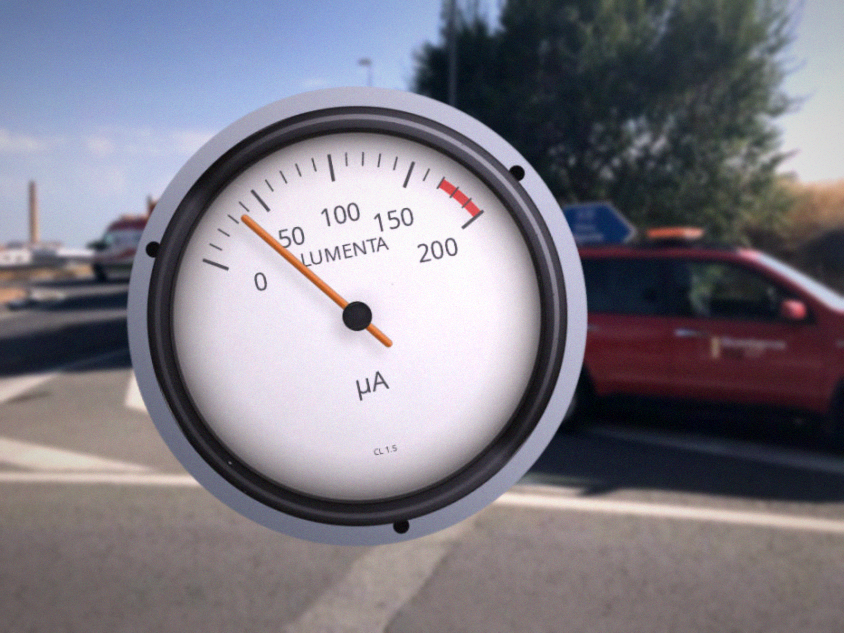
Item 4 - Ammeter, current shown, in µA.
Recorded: 35 µA
